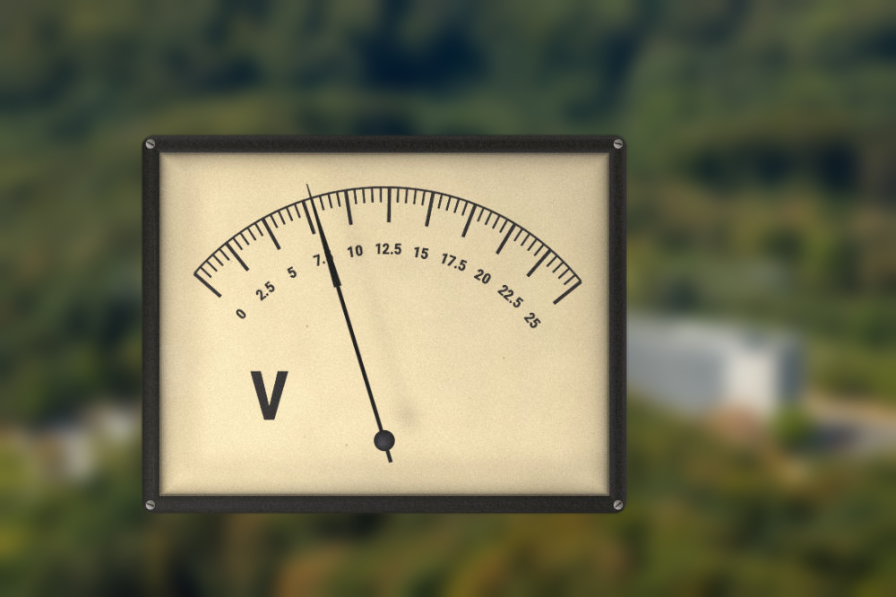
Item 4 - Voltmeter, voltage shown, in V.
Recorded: 8 V
